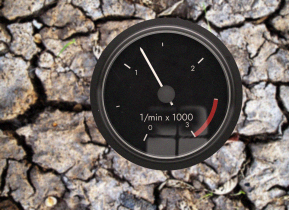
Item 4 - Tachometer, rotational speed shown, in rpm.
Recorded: 1250 rpm
